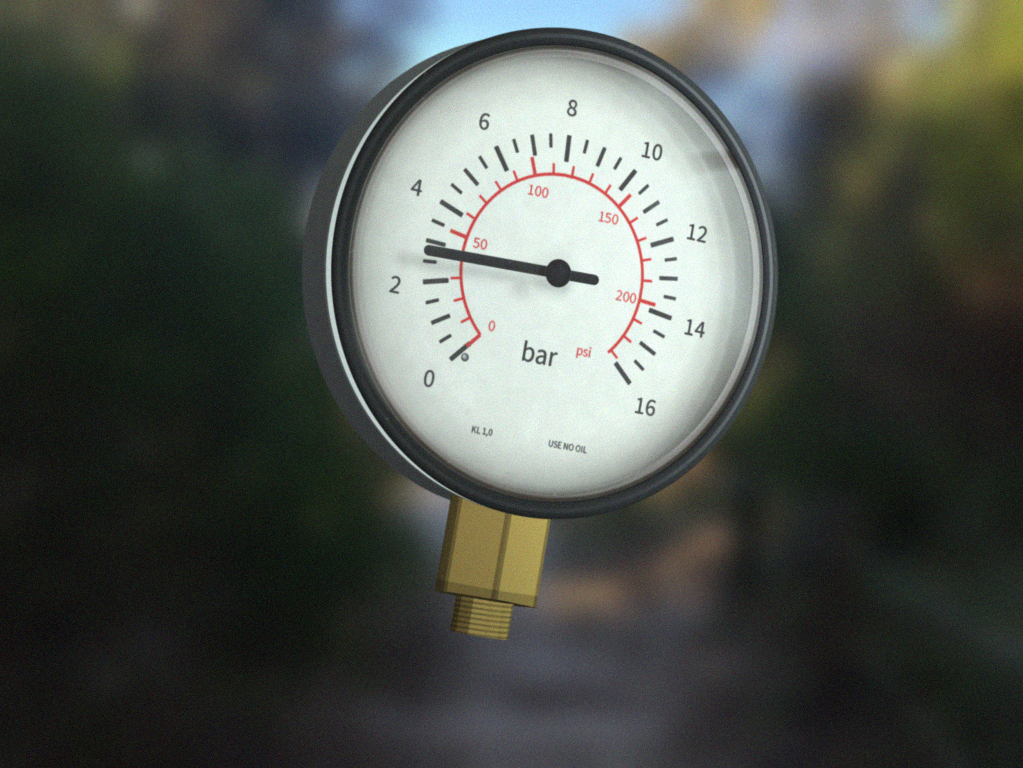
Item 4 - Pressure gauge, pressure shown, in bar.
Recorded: 2.75 bar
